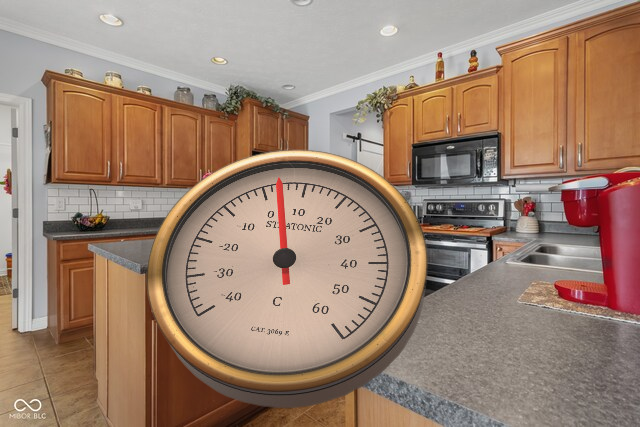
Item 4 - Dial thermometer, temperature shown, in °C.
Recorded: 4 °C
